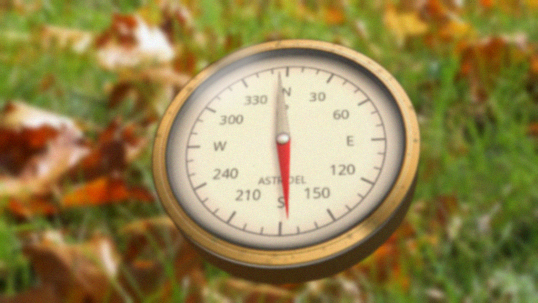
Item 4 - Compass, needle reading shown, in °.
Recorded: 175 °
